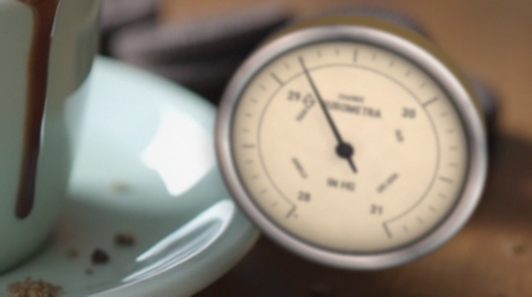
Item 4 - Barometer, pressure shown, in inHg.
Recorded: 29.2 inHg
